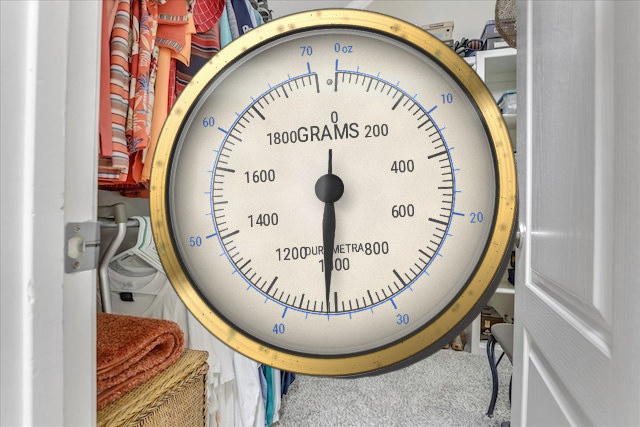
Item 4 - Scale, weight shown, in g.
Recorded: 1020 g
